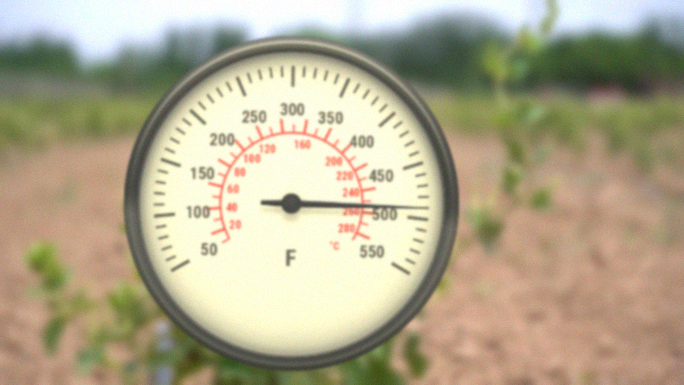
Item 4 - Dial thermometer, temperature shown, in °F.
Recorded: 490 °F
